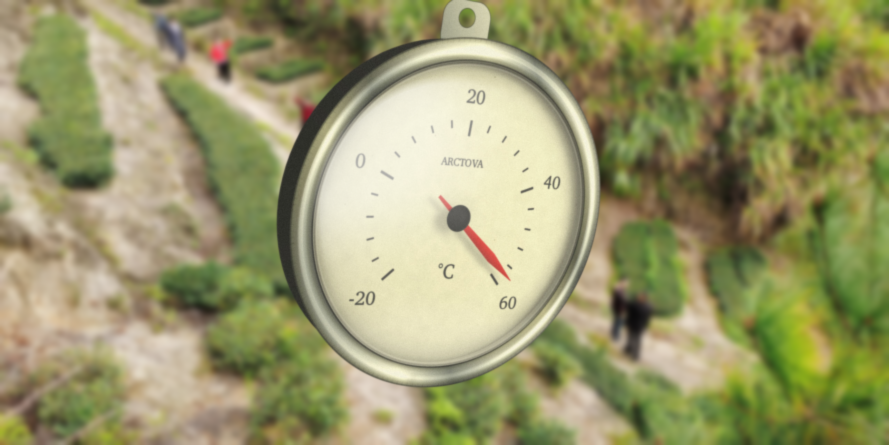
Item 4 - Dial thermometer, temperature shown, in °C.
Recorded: 58 °C
